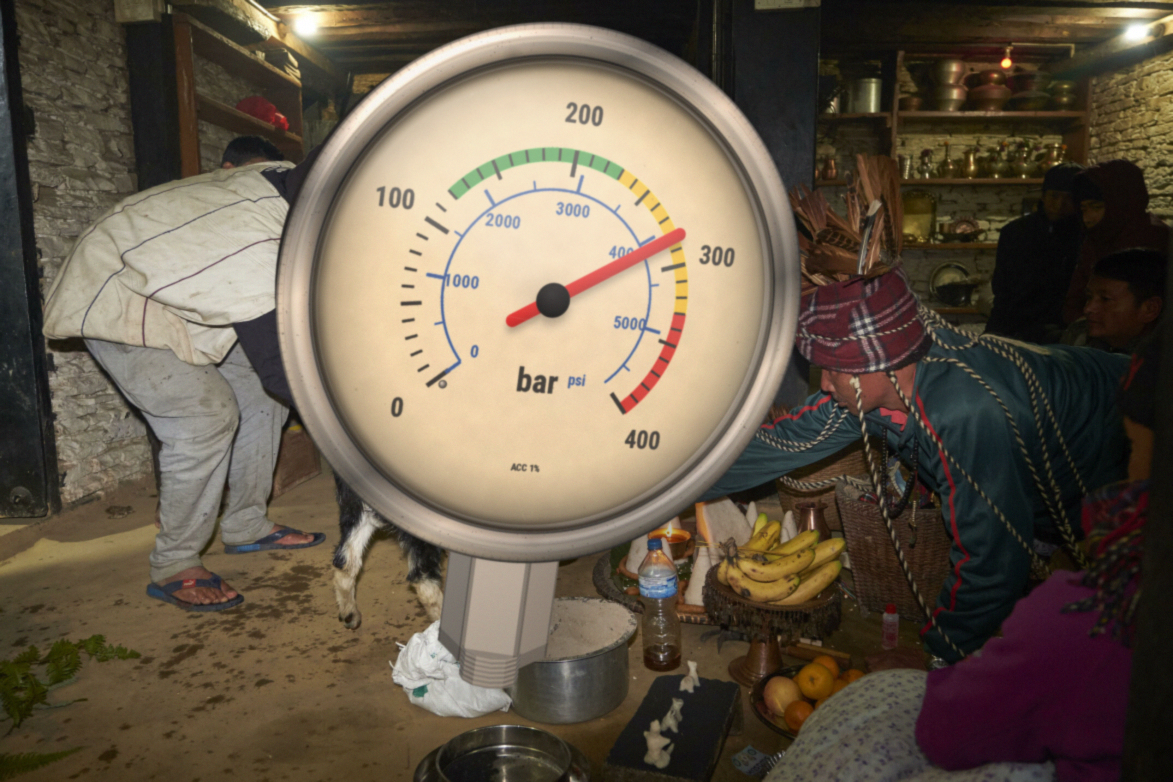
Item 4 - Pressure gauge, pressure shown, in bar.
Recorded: 280 bar
